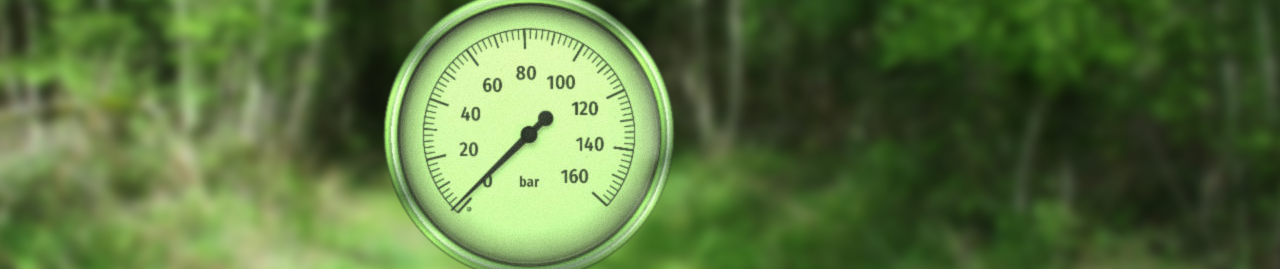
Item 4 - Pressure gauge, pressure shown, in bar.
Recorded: 2 bar
